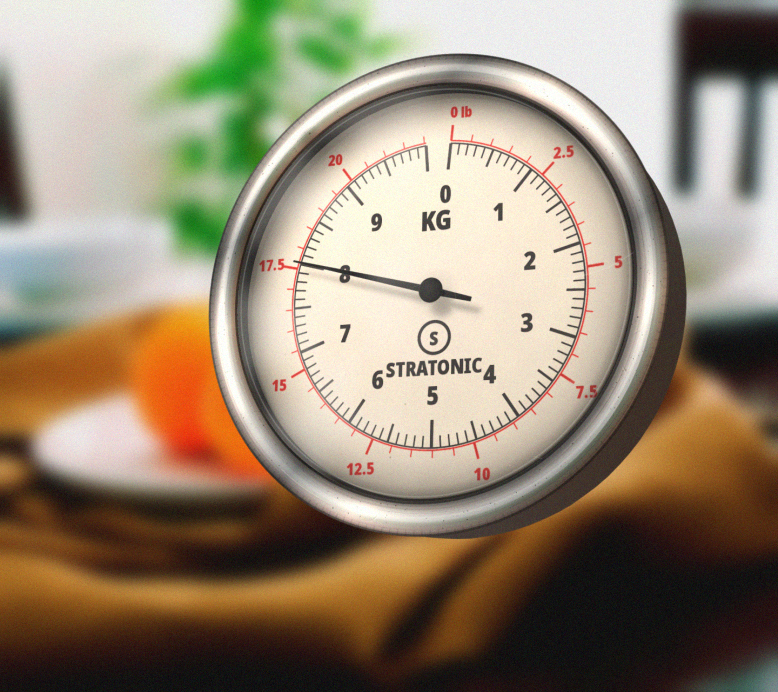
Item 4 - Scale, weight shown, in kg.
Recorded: 8 kg
